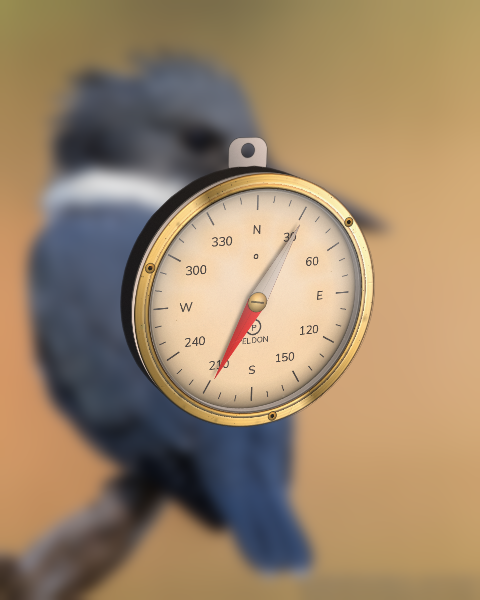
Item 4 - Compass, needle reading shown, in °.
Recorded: 210 °
